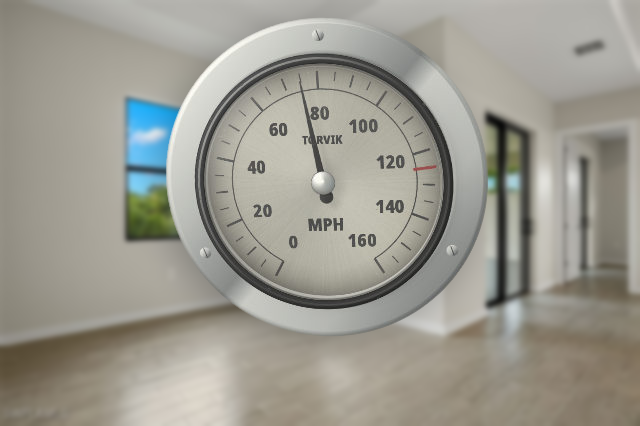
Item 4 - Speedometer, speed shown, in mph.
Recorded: 75 mph
